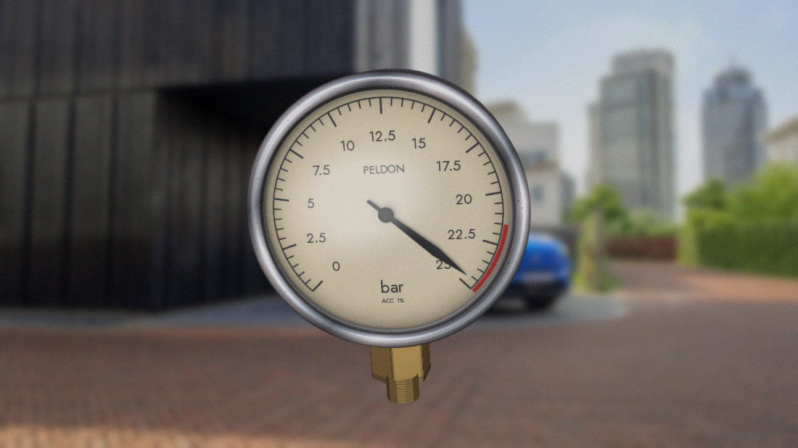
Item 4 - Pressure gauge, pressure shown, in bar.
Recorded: 24.5 bar
